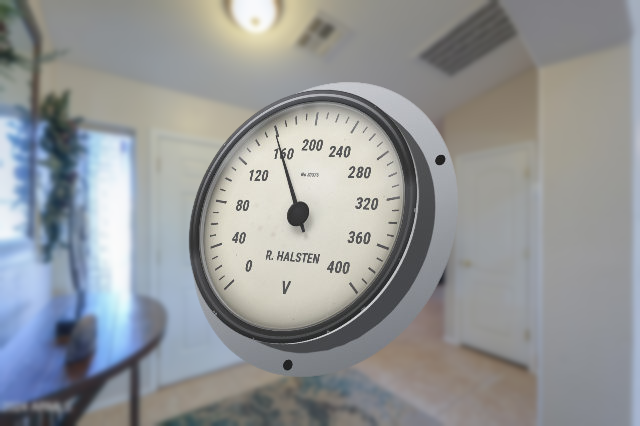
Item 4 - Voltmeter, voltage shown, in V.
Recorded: 160 V
